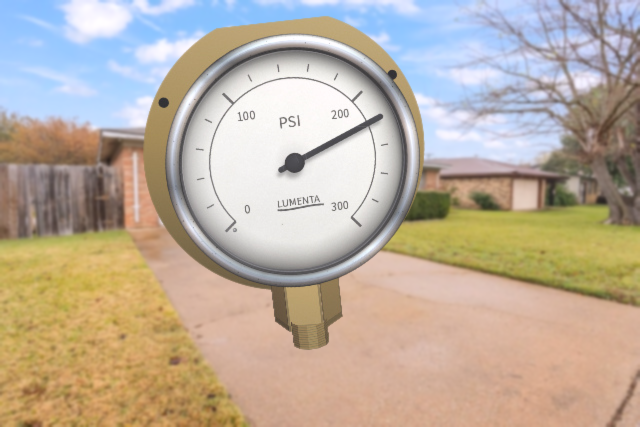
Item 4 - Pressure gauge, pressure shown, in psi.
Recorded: 220 psi
